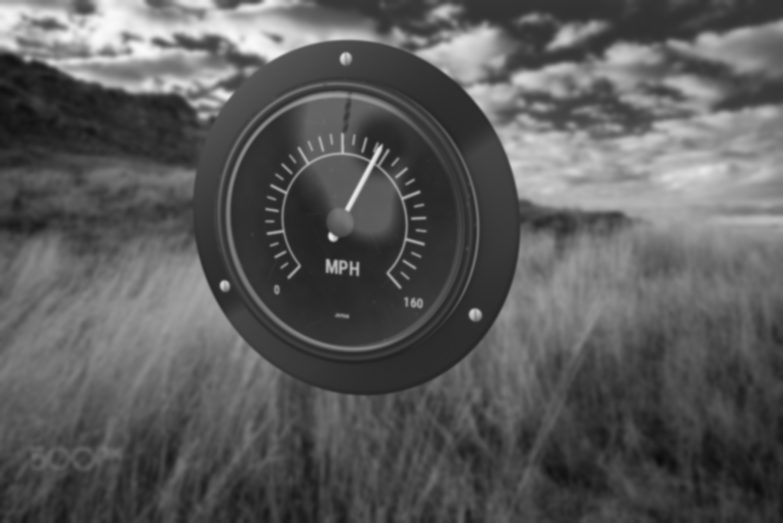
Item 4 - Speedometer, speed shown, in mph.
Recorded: 97.5 mph
